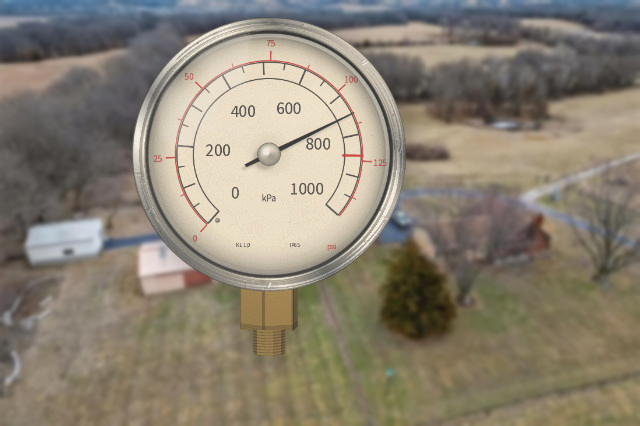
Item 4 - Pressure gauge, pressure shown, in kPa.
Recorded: 750 kPa
